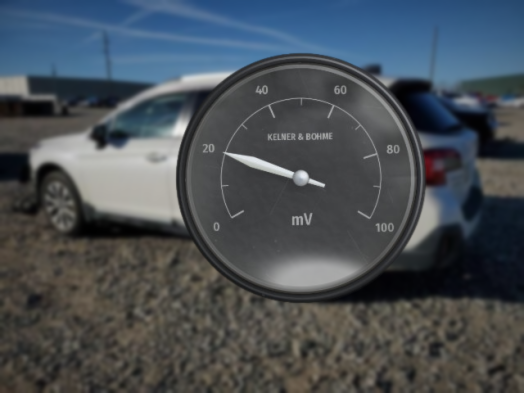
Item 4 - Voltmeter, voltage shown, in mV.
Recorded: 20 mV
